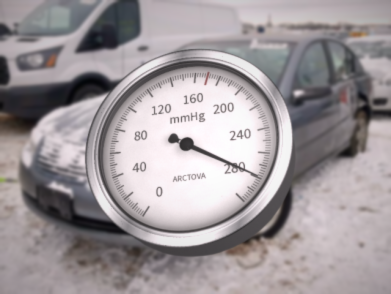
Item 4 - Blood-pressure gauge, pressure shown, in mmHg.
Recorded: 280 mmHg
